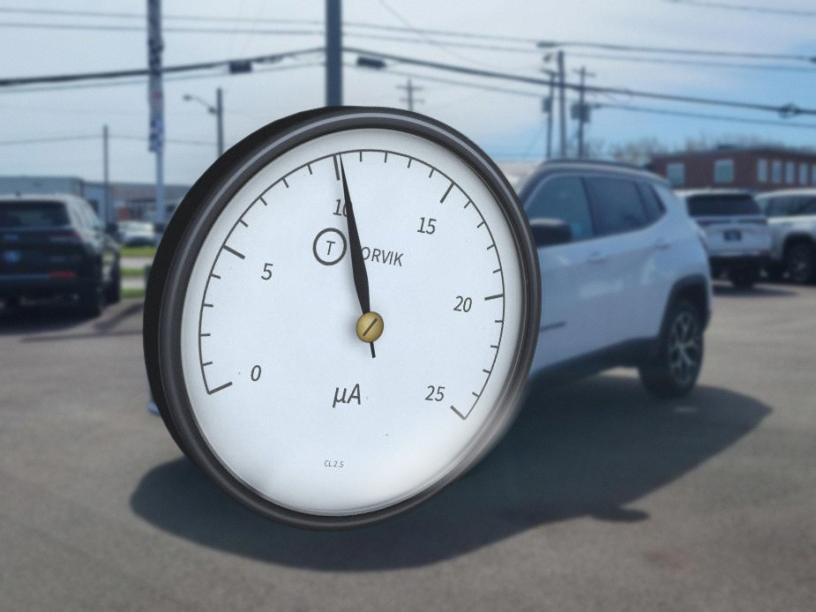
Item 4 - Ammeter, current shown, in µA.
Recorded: 10 µA
